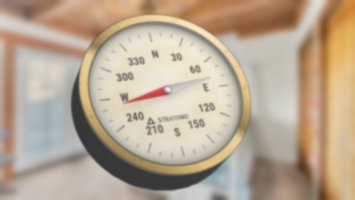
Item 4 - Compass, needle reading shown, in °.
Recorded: 260 °
